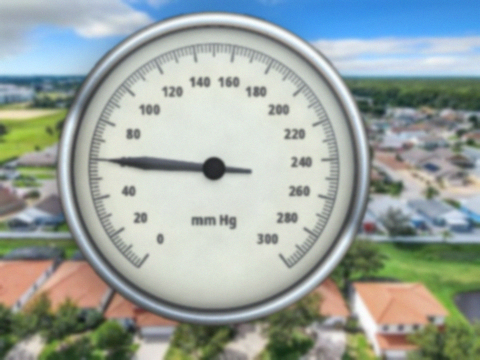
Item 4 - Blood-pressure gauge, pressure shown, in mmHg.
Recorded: 60 mmHg
